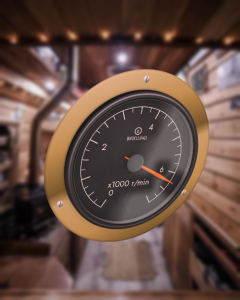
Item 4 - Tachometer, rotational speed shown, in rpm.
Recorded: 6250 rpm
